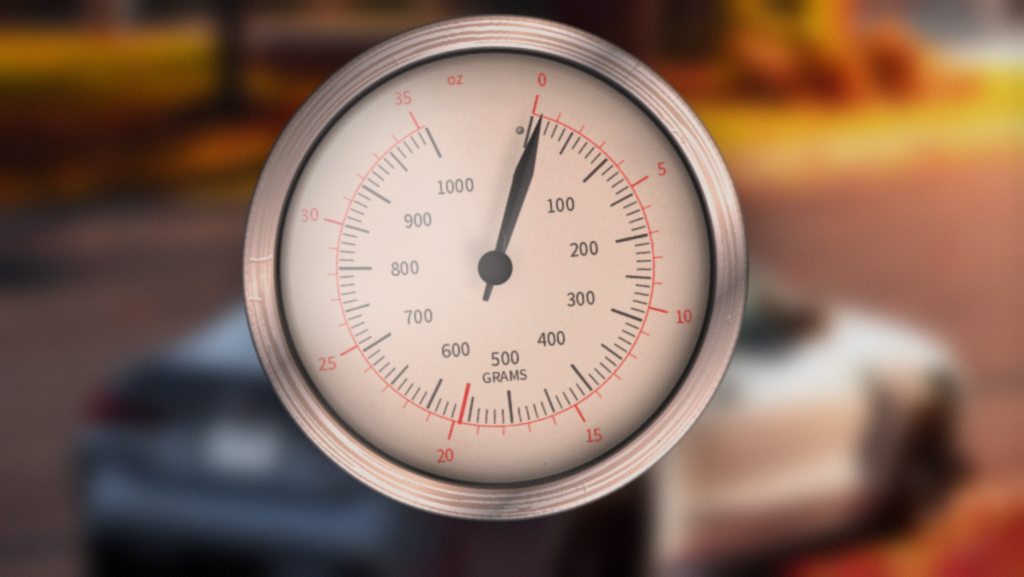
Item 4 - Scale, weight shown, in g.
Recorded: 10 g
